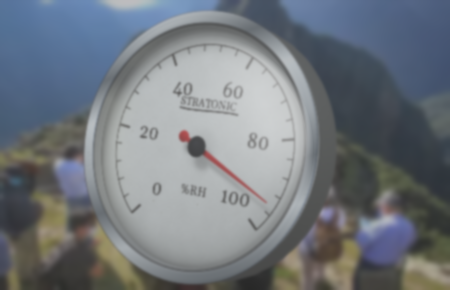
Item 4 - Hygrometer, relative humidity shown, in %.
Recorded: 94 %
